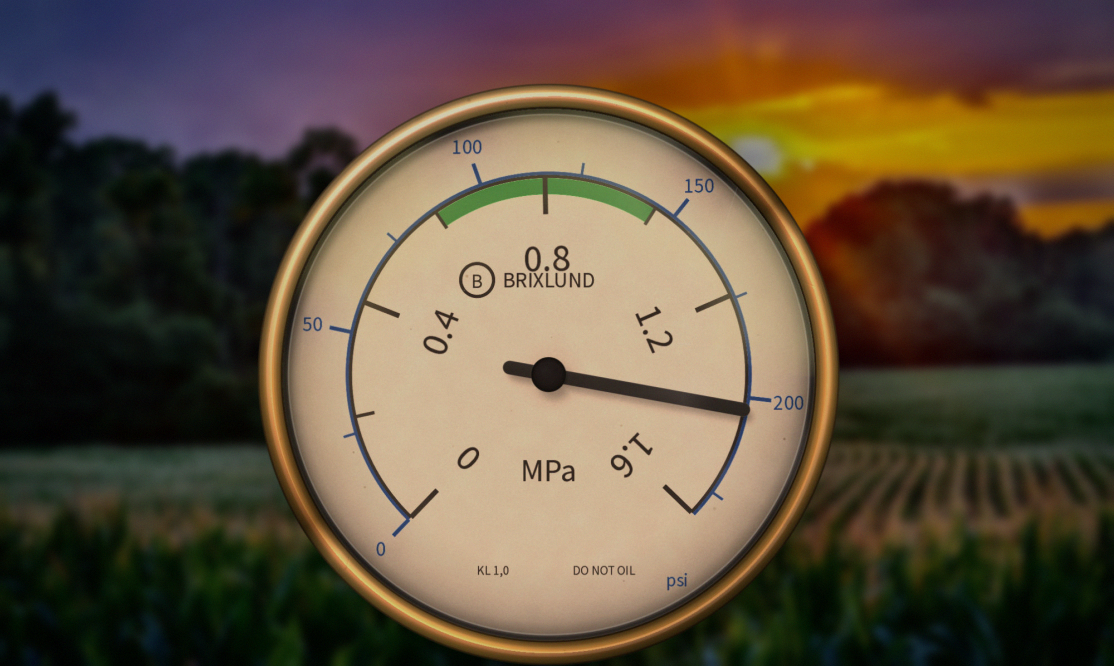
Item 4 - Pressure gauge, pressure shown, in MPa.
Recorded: 1.4 MPa
